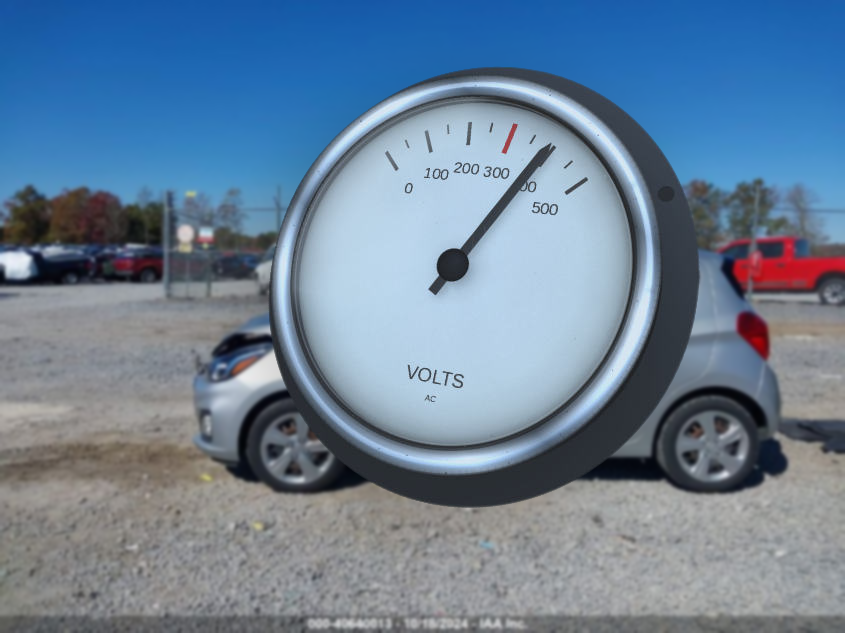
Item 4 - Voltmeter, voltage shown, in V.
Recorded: 400 V
